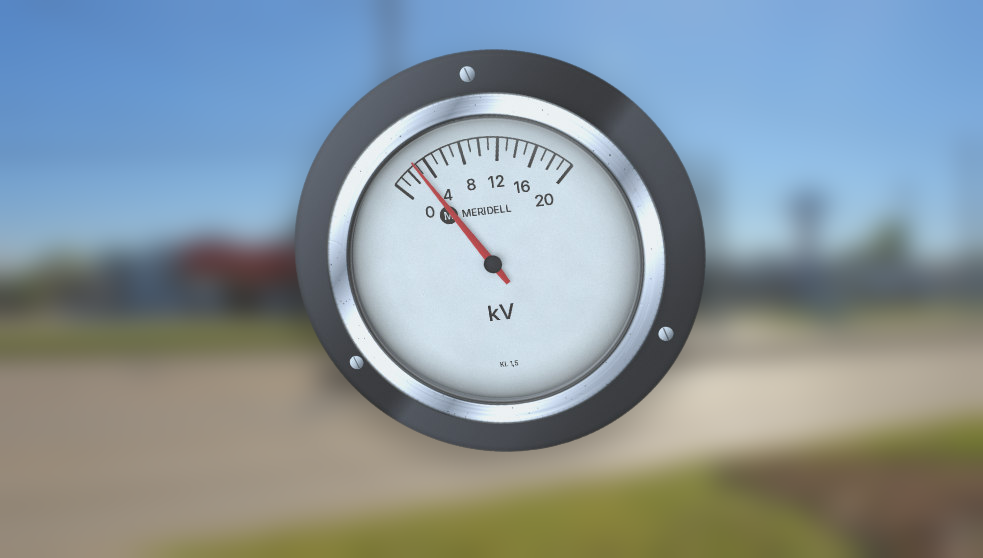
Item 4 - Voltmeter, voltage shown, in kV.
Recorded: 3 kV
